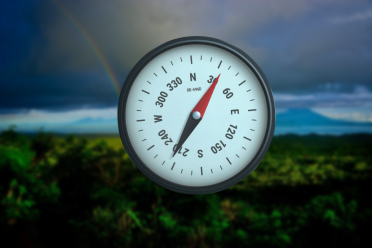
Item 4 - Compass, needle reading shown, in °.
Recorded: 35 °
